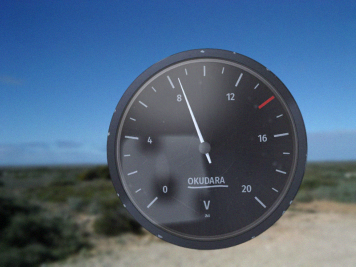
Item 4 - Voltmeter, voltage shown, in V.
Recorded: 8.5 V
